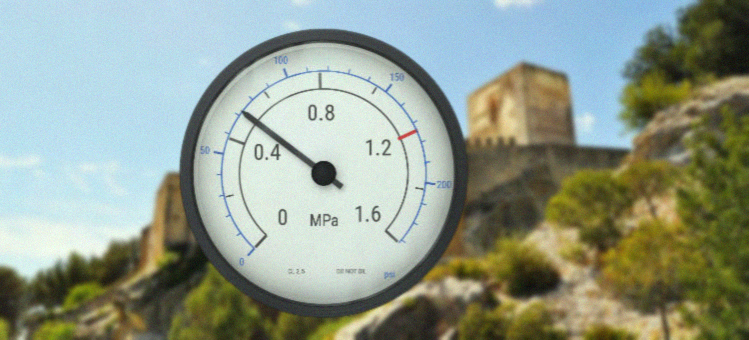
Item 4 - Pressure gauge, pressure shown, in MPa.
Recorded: 0.5 MPa
